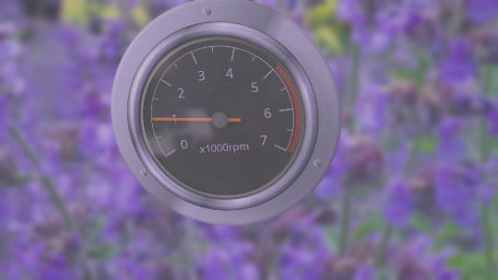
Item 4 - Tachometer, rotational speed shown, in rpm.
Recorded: 1000 rpm
